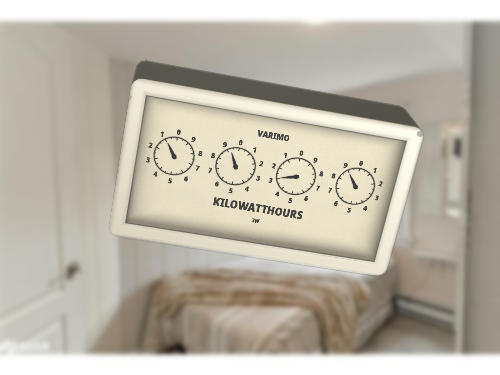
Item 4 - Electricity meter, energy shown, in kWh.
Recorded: 929 kWh
